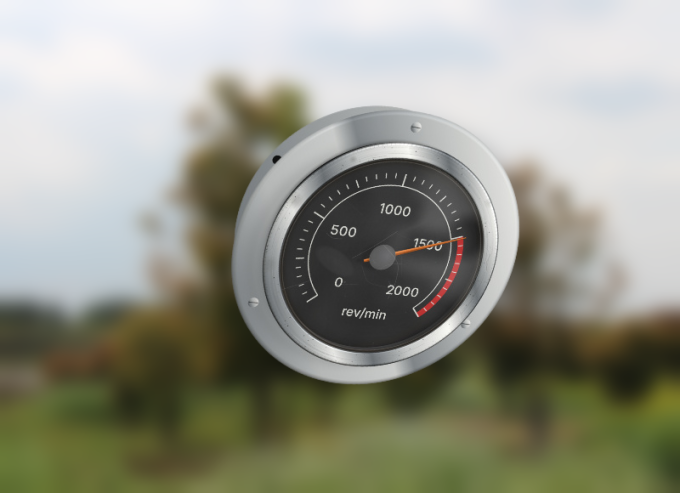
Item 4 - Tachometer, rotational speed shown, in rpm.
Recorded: 1500 rpm
